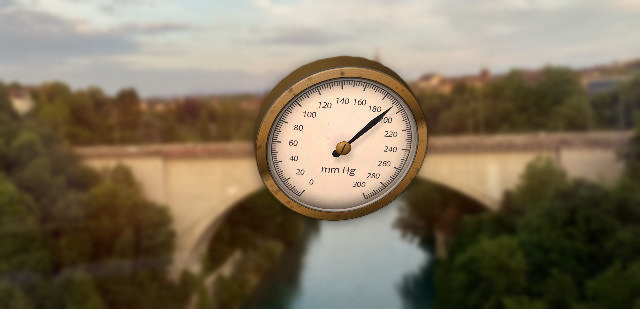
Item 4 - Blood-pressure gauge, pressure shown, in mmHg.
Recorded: 190 mmHg
